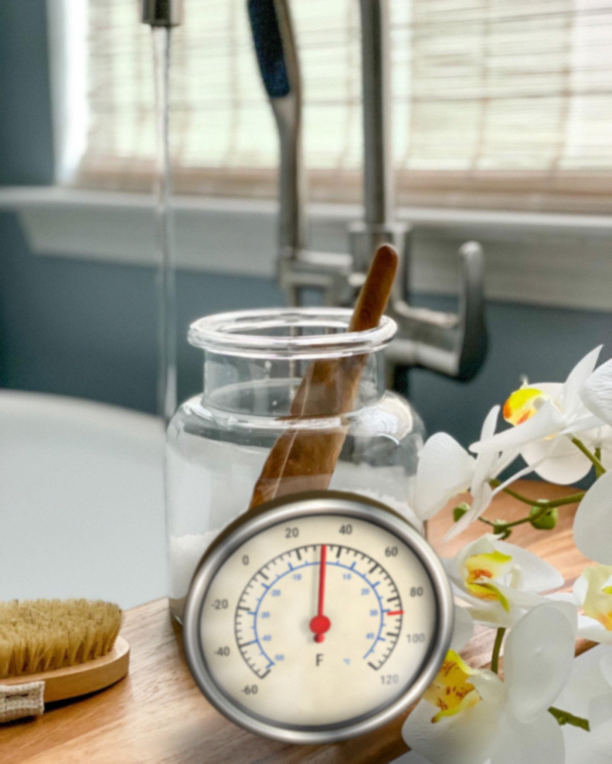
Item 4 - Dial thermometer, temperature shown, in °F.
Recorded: 32 °F
